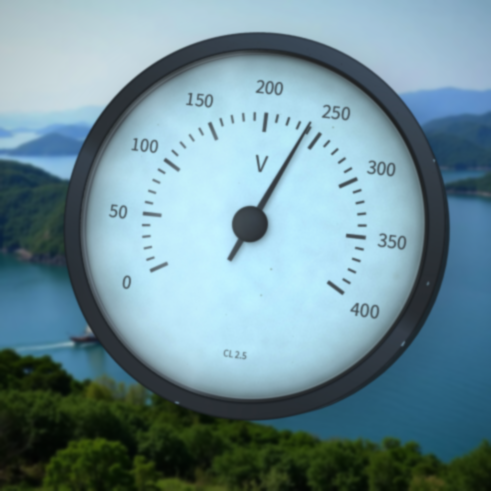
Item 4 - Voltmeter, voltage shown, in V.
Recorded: 240 V
